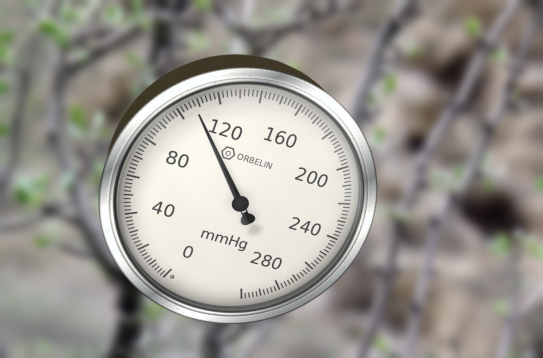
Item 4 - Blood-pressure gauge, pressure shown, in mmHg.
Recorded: 108 mmHg
